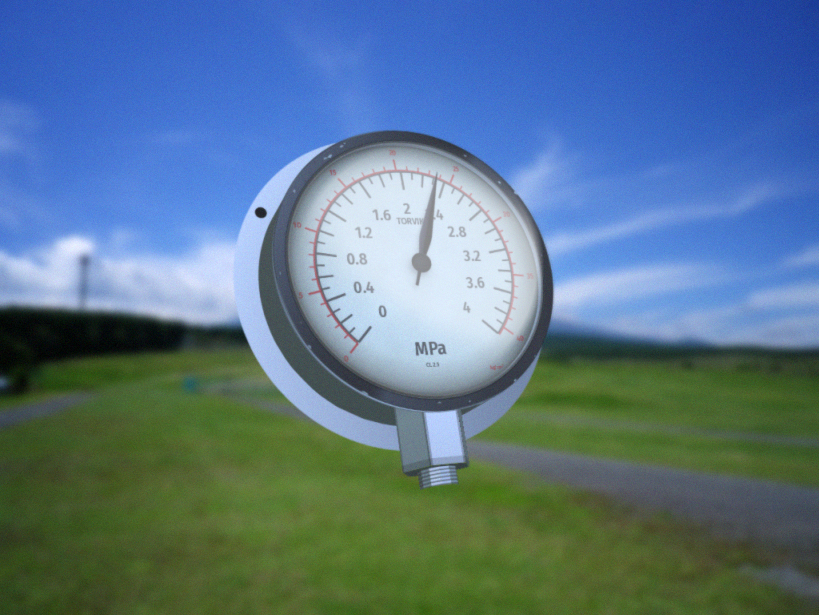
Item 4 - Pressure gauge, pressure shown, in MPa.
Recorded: 2.3 MPa
